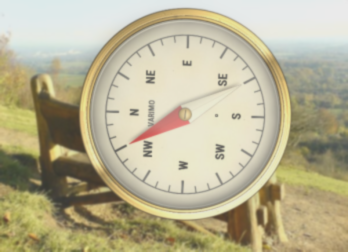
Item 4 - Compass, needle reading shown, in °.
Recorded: 330 °
